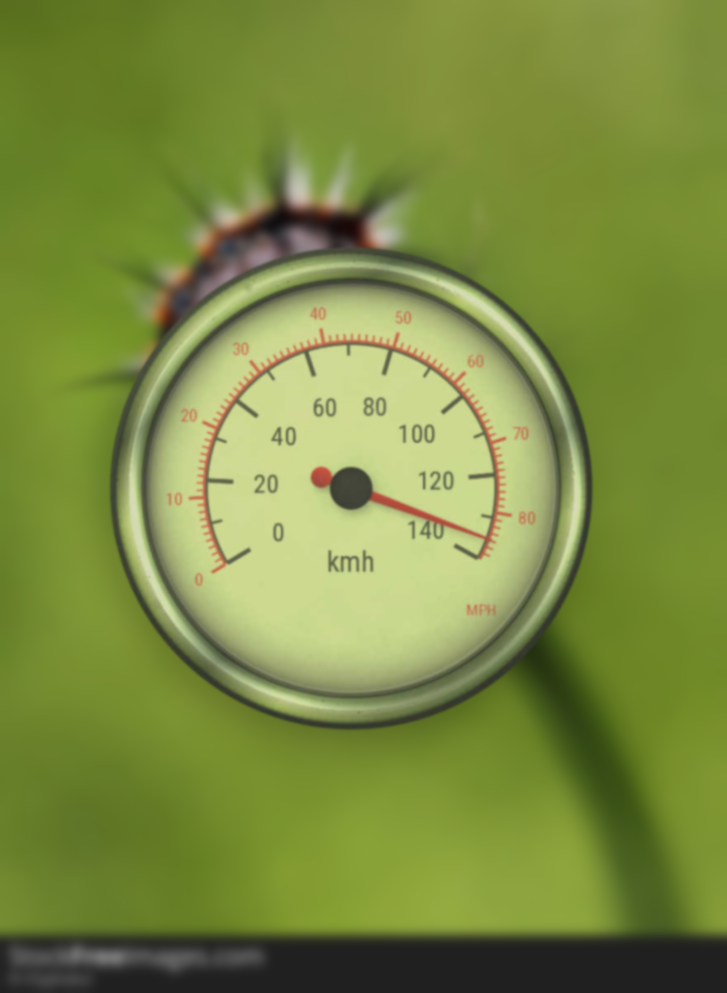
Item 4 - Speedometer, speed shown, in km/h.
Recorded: 135 km/h
